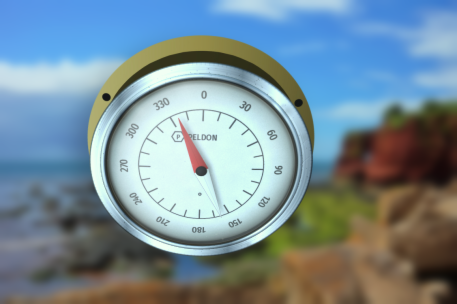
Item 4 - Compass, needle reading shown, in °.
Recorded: 337.5 °
